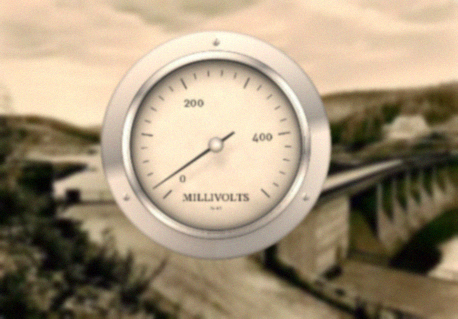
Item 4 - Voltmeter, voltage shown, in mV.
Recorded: 20 mV
